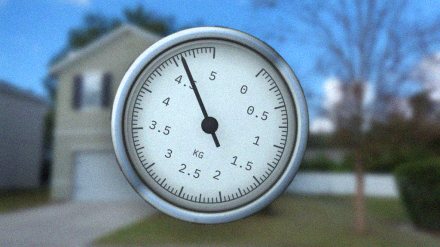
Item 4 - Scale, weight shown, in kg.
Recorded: 4.6 kg
